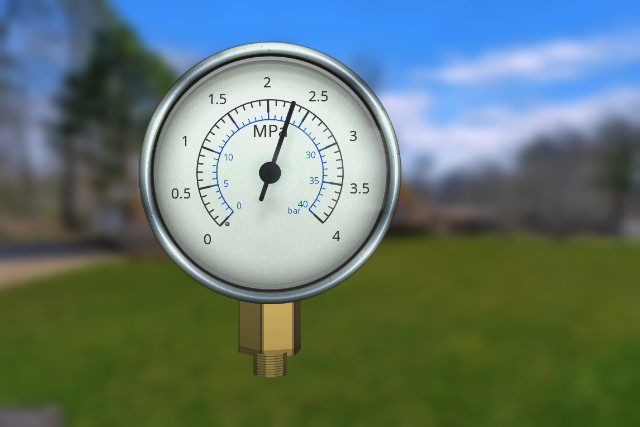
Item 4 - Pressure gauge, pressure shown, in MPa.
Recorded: 2.3 MPa
